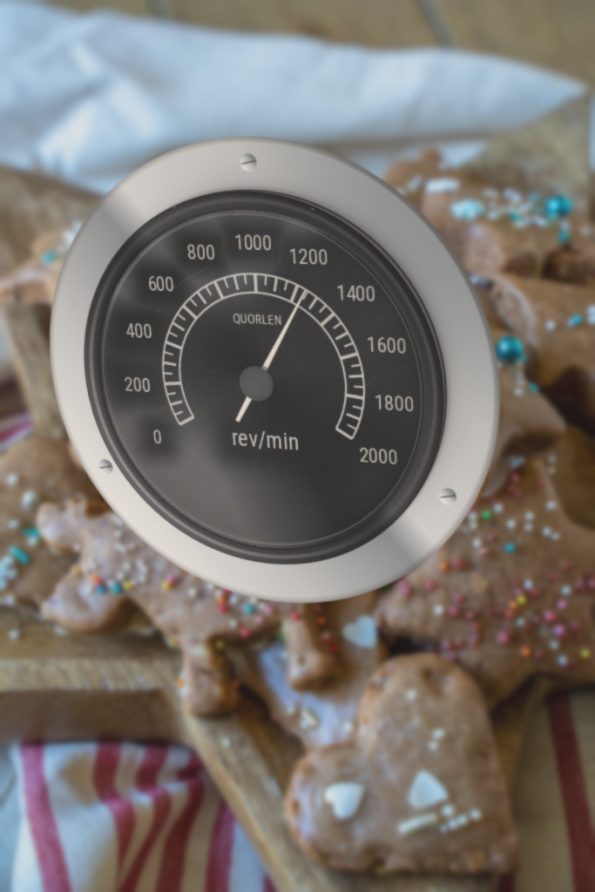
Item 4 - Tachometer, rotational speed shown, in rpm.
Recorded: 1250 rpm
